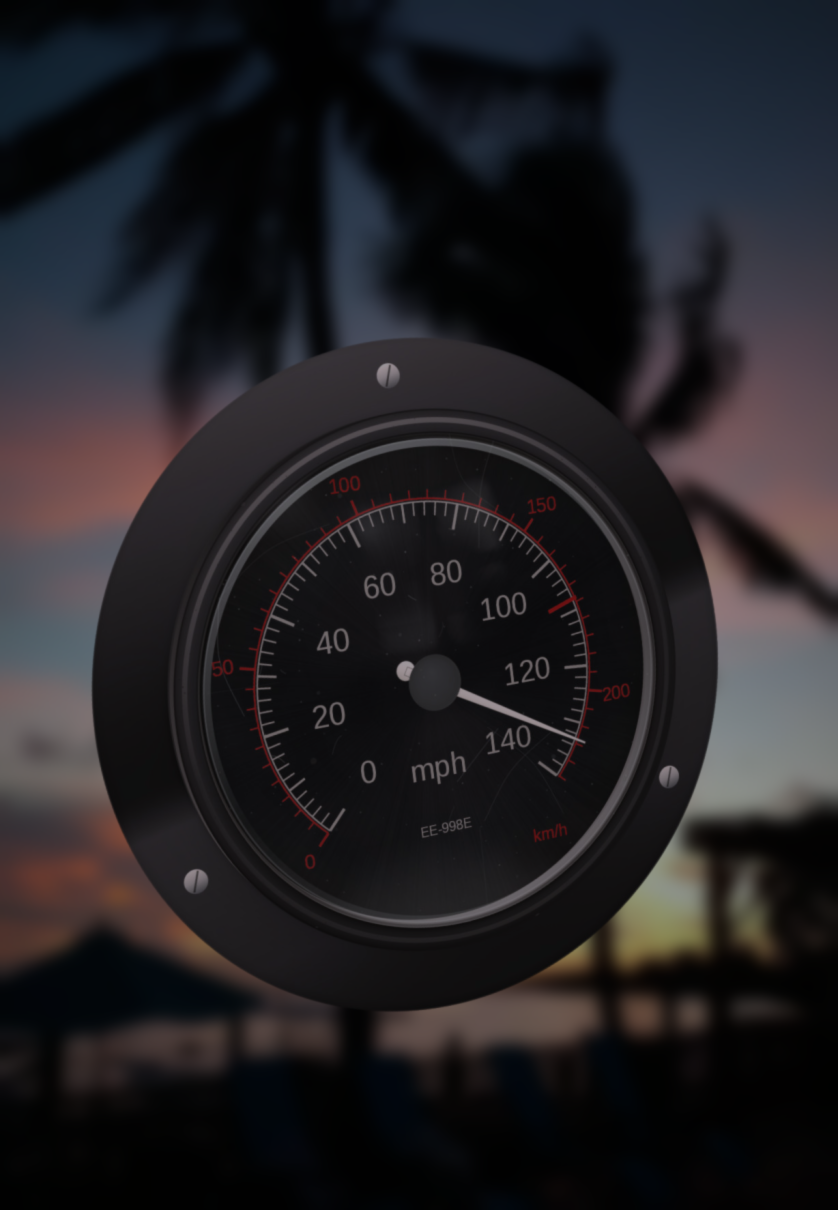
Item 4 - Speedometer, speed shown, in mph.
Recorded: 133 mph
